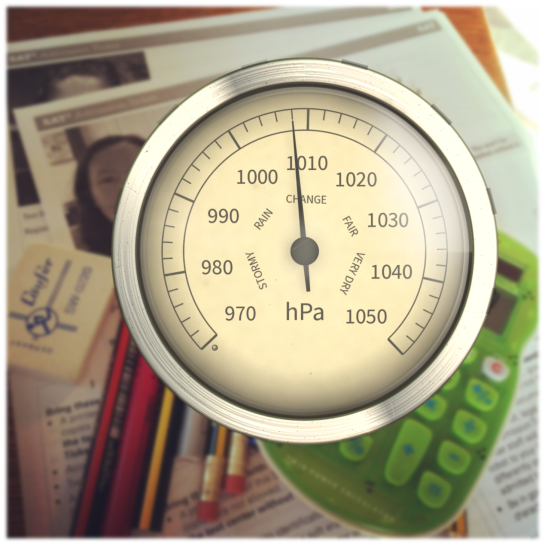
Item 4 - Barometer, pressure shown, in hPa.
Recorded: 1008 hPa
